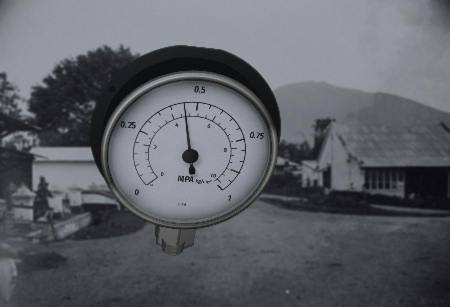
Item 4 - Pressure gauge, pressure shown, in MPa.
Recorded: 0.45 MPa
